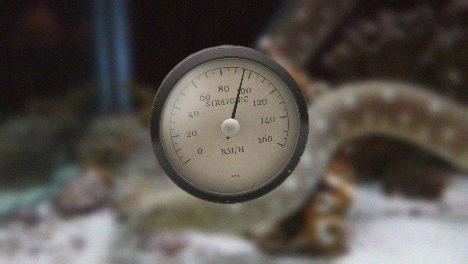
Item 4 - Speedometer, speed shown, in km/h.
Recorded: 95 km/h
